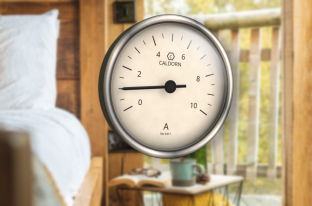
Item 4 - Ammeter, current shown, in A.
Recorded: 1 A
